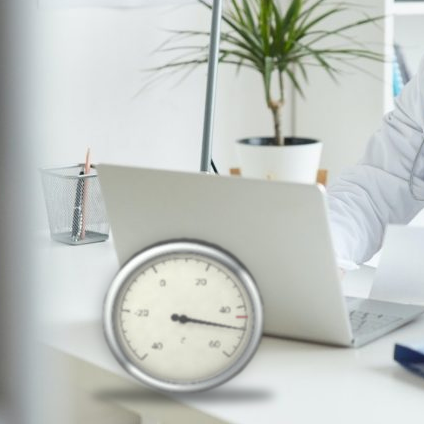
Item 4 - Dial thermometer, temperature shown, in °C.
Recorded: 48 °C
